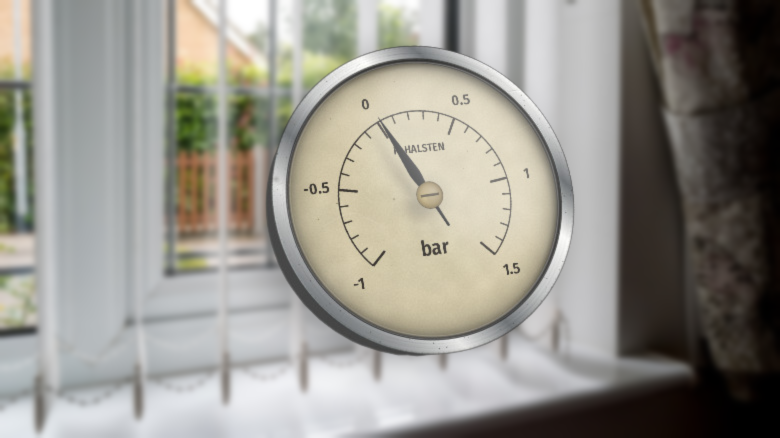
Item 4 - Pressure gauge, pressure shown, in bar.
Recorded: 0 bar
